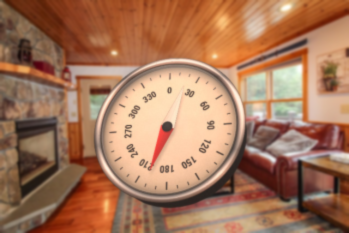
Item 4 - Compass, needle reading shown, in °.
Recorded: 200 °
